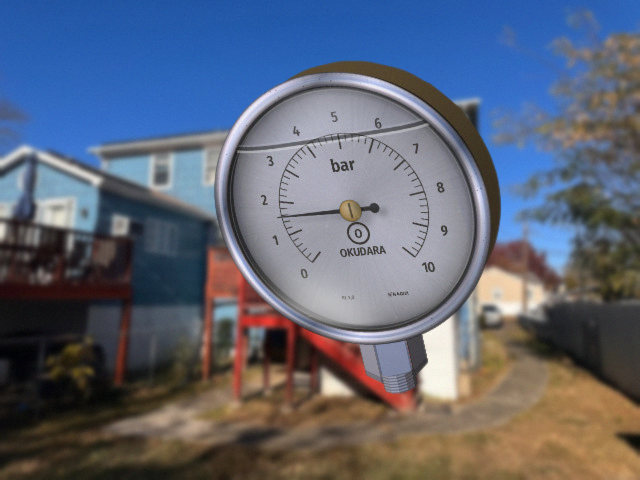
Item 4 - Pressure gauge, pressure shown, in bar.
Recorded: 1.6 bar
